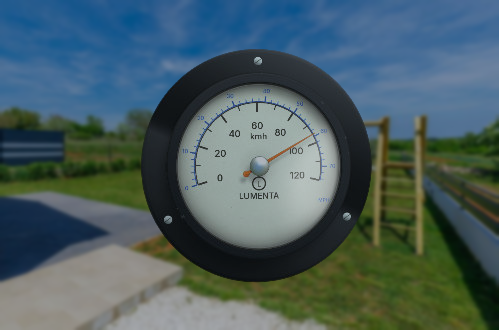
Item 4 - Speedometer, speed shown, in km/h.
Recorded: 95 km/h
